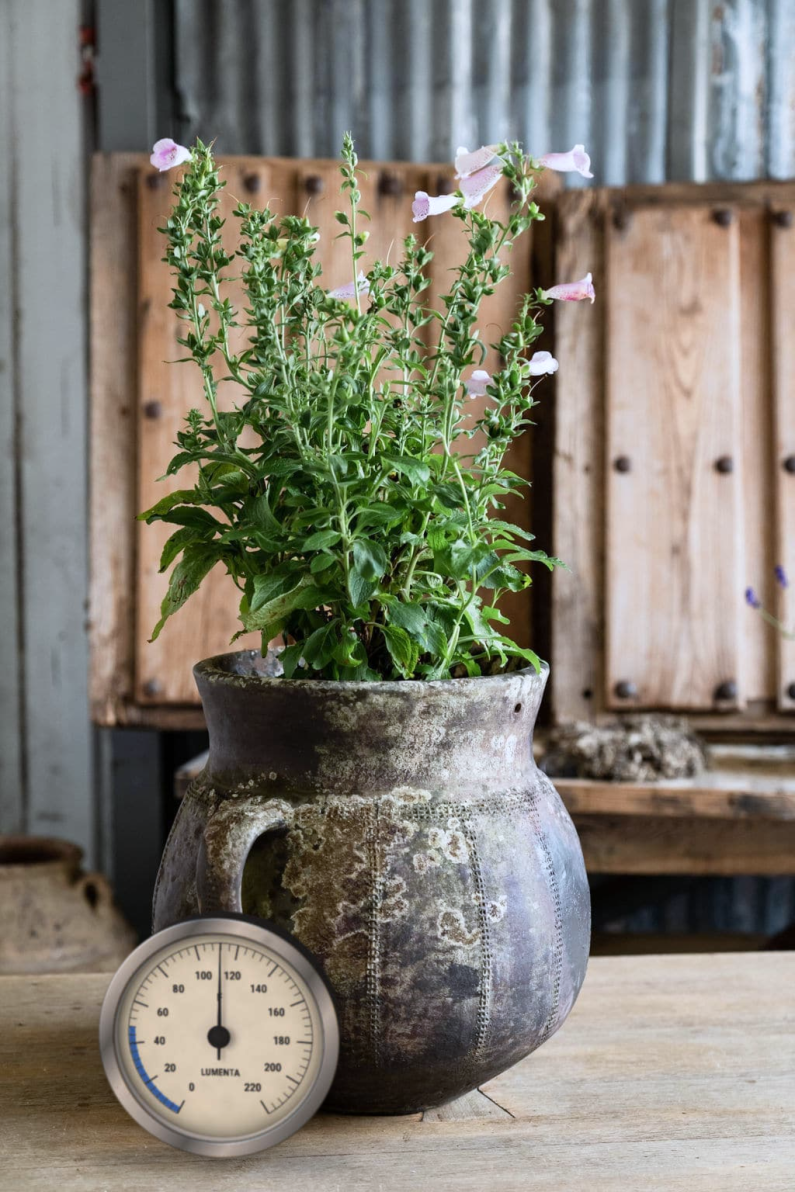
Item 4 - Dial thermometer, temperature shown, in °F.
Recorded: 112 °F
